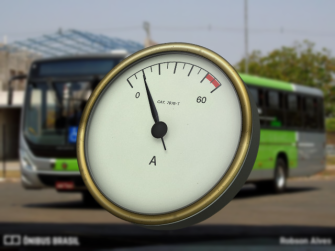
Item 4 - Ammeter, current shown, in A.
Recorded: 10 A
